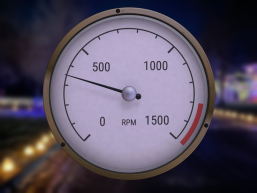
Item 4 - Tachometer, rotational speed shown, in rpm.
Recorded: 350 rpm
